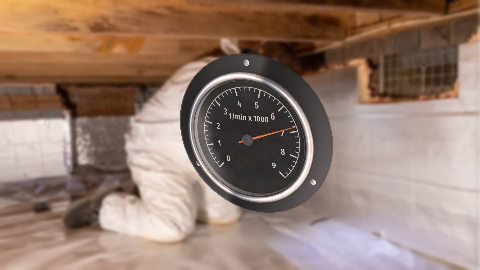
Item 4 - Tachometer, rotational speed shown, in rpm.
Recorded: 6800 rpm
